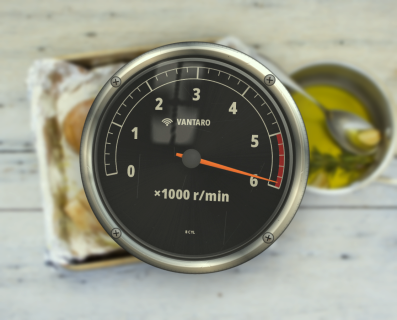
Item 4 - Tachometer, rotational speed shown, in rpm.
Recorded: 5900 rpm
